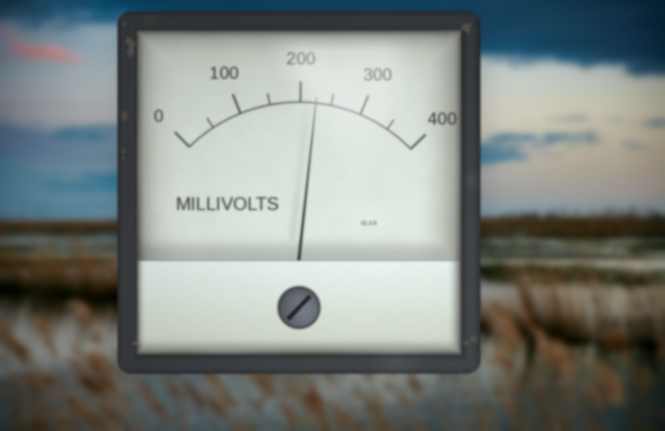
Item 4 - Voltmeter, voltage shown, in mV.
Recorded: 225 mV
